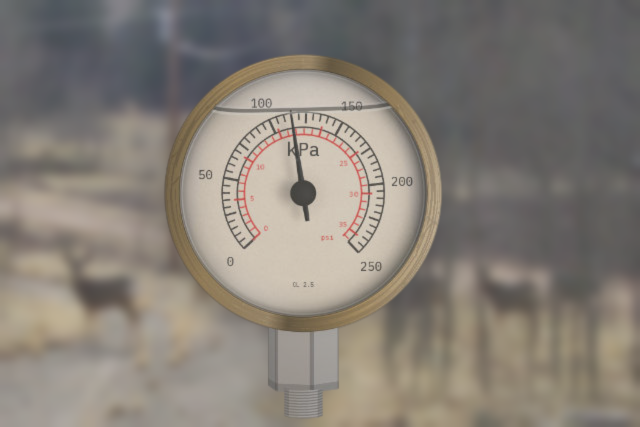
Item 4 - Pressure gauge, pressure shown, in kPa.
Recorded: 115 kPa
